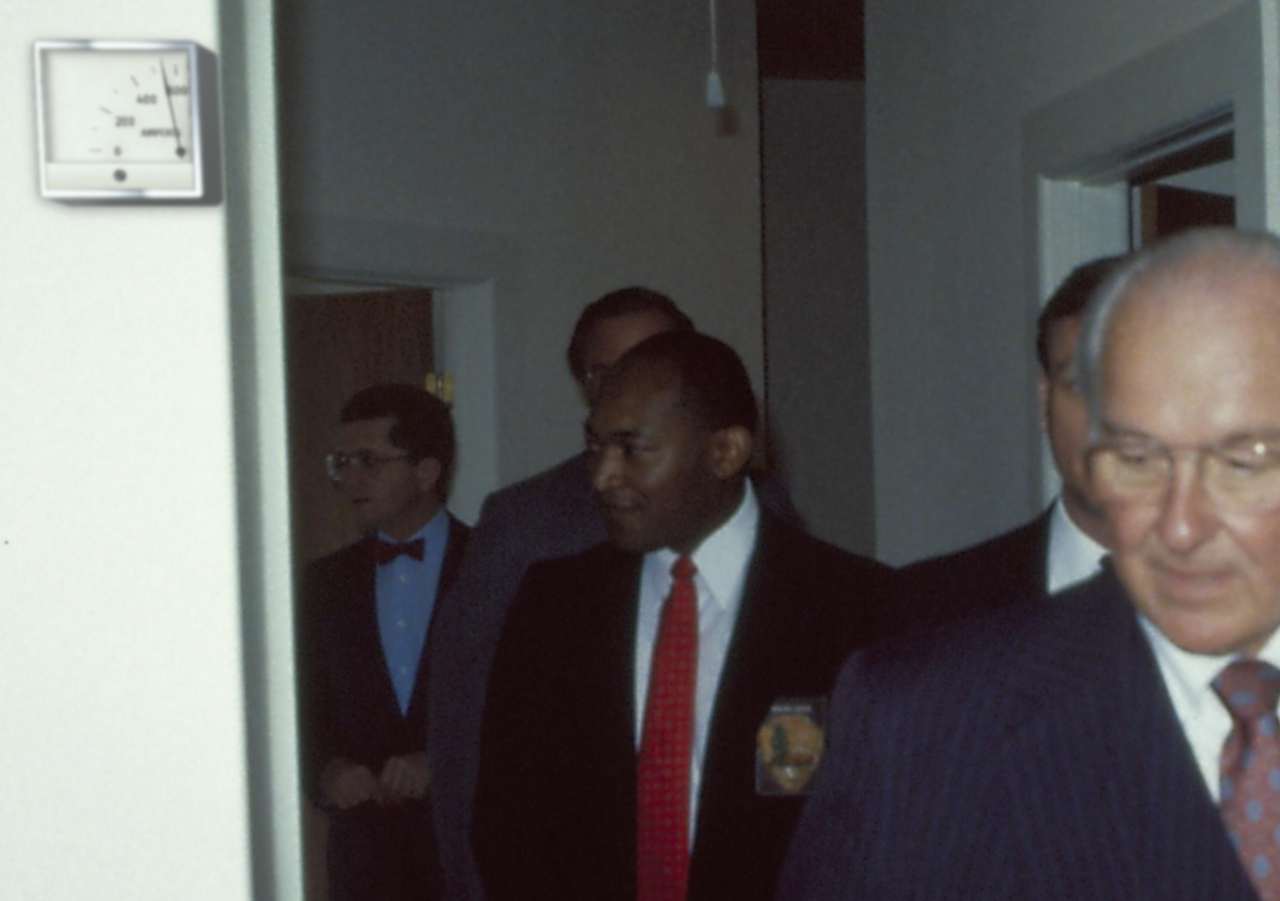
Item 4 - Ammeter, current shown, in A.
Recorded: 550 A
